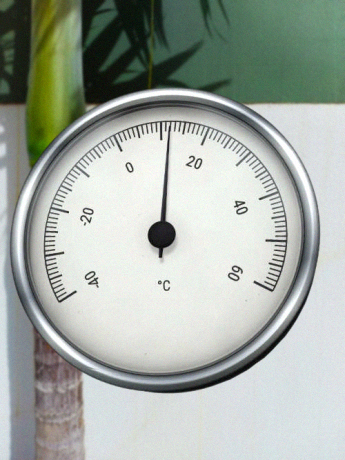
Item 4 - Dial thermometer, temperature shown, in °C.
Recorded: 12 °C
